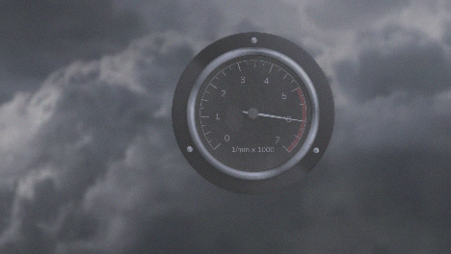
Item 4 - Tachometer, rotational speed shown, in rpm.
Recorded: 6000 rpm
